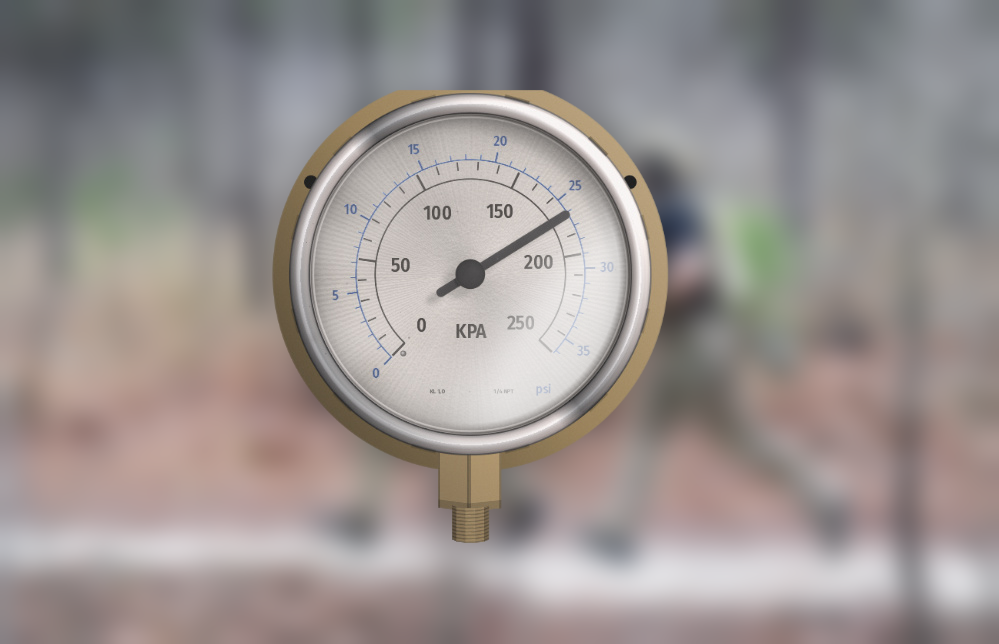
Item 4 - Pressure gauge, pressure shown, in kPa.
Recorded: 180 kPa
